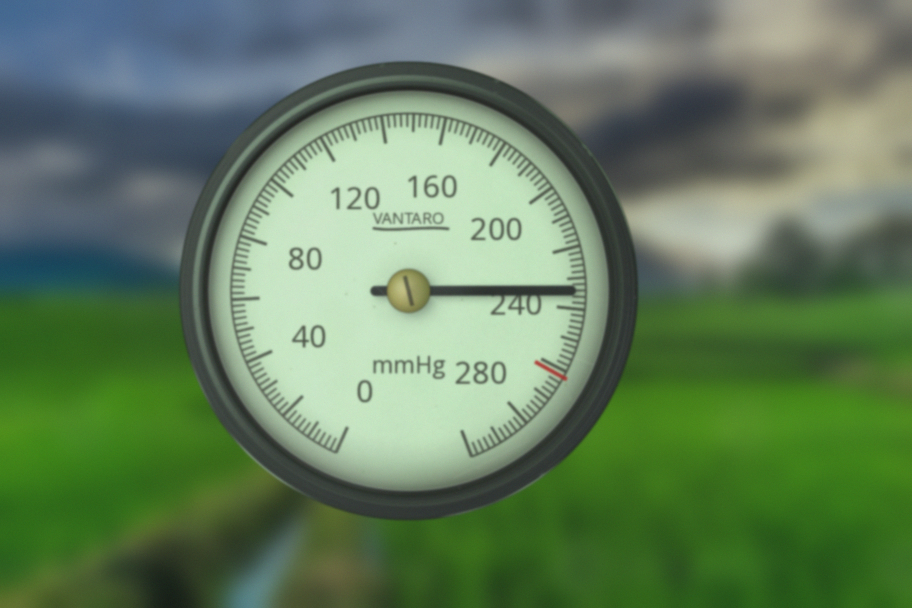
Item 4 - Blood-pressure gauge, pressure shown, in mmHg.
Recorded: 234 mmHg
